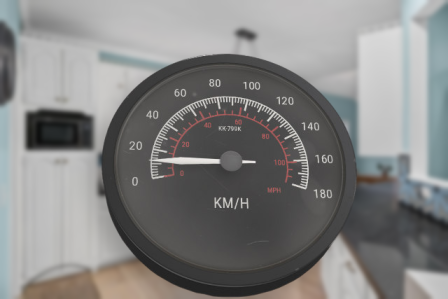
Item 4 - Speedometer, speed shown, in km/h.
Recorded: 10 km/h
